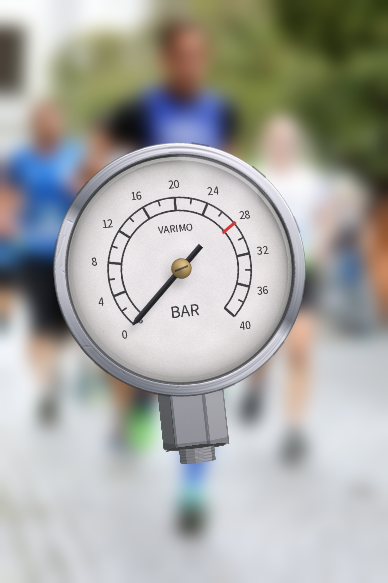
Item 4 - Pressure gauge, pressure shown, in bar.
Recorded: 0 bar
